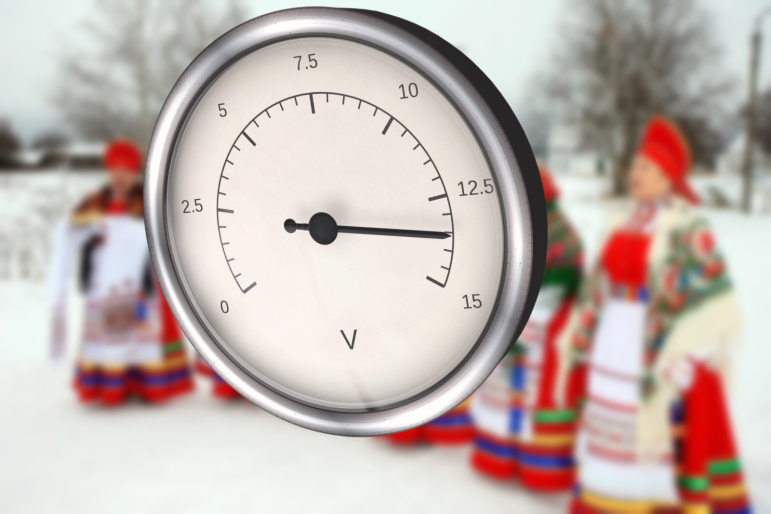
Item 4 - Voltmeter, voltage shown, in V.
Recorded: 13.5 V
